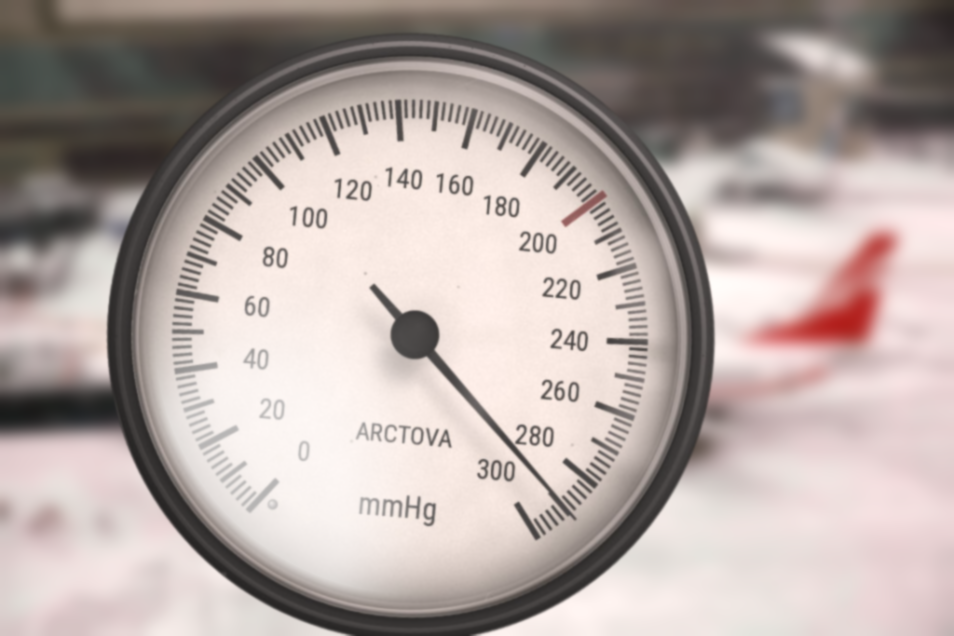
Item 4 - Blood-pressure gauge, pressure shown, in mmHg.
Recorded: 290 mmHg
